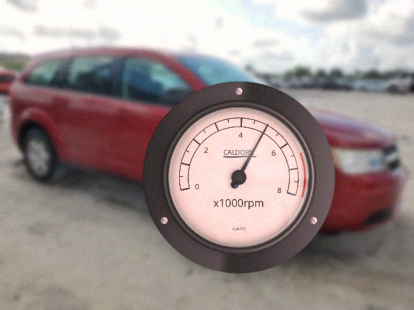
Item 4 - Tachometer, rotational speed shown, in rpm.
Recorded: 5000 rpm
